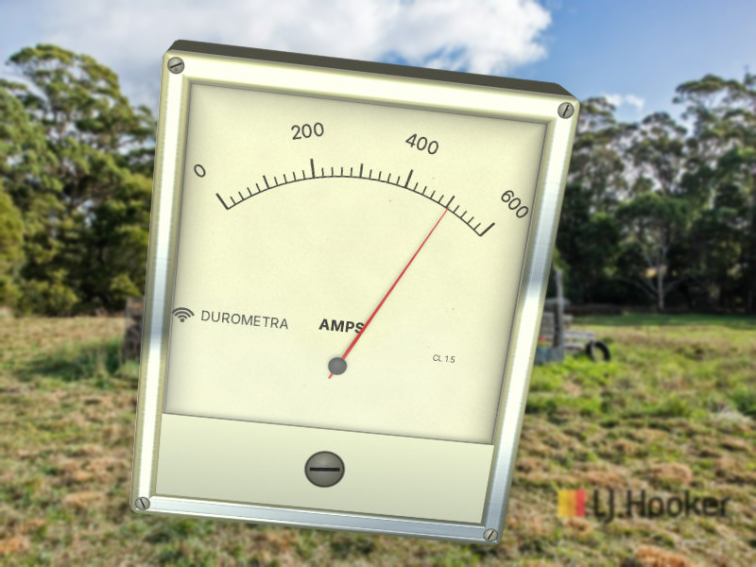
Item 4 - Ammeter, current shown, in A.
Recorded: 500 A
